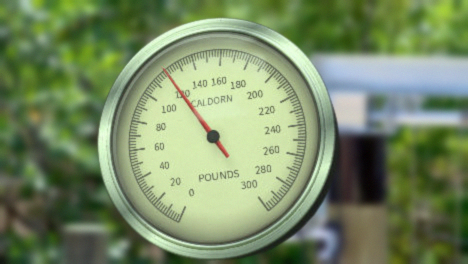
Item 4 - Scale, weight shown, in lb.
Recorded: 120 lb
